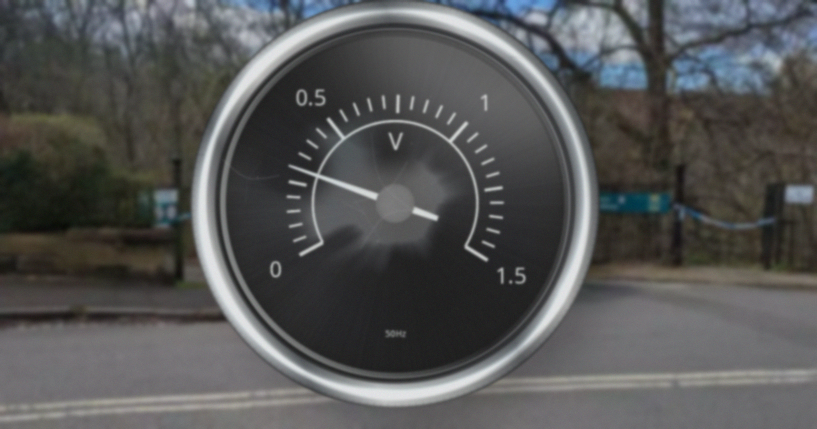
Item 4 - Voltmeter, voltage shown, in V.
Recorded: 0.3 V
